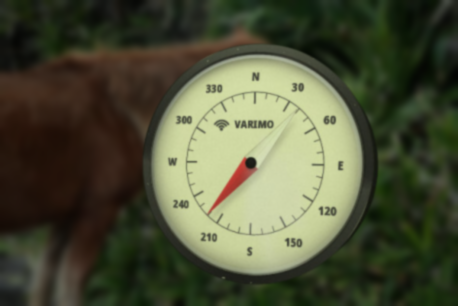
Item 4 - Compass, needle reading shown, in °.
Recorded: 220 °
